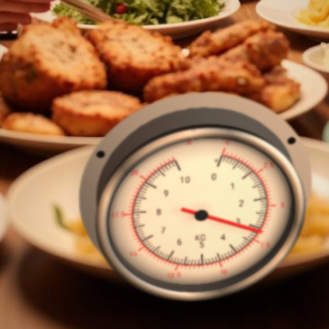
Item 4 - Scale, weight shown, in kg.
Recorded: 3 kg
